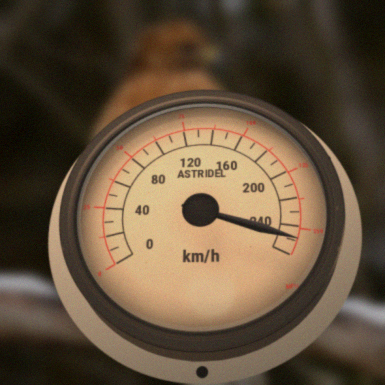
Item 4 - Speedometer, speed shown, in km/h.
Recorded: 250 km/h
